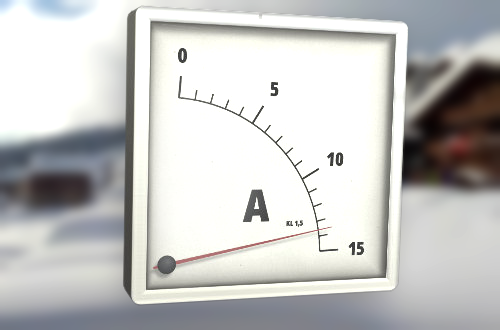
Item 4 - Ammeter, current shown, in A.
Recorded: 13.5 A
